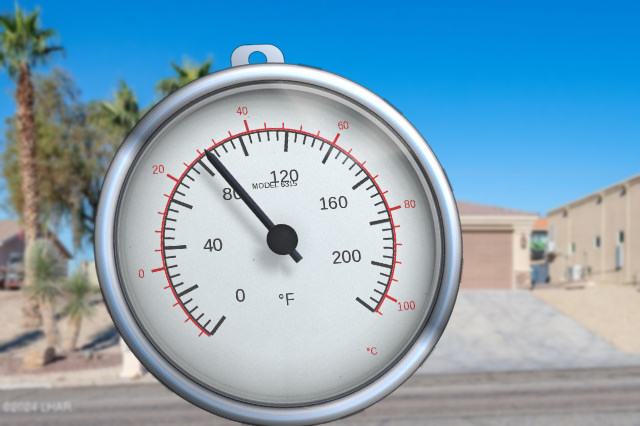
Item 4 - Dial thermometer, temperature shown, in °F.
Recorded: 84 °F
